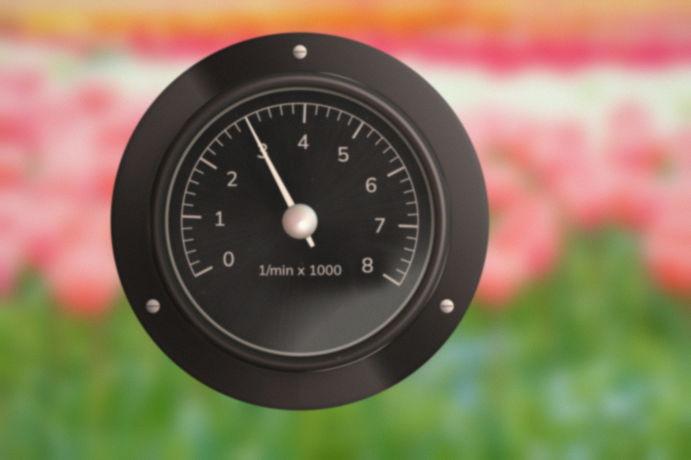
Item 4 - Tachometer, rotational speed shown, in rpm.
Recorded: 3000 rpm
